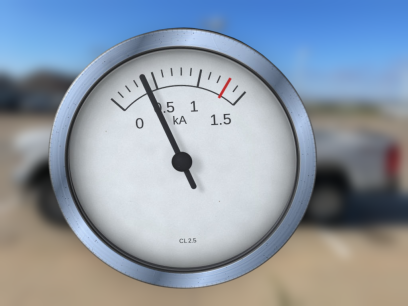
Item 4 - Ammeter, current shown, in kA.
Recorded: 0.4 kA
